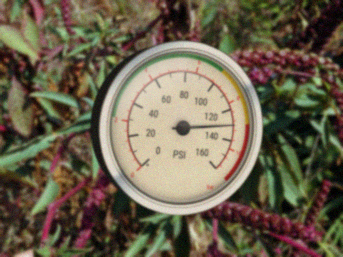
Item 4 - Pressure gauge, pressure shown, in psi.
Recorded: 130 psi
